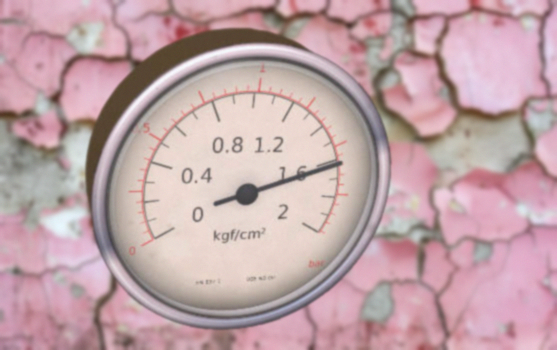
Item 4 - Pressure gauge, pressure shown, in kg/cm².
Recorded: 1.6 kg/cm²
